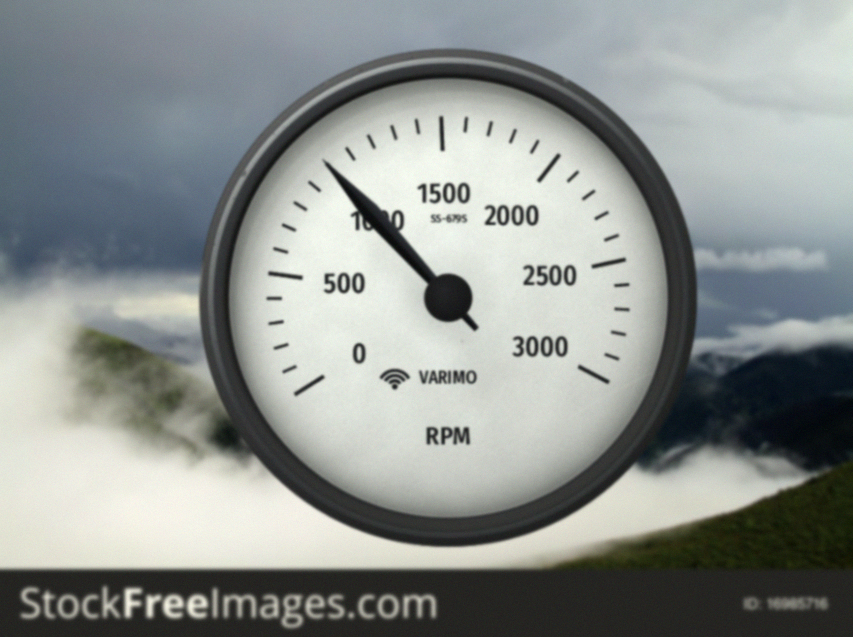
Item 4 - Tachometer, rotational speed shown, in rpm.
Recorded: 1000 rpm
